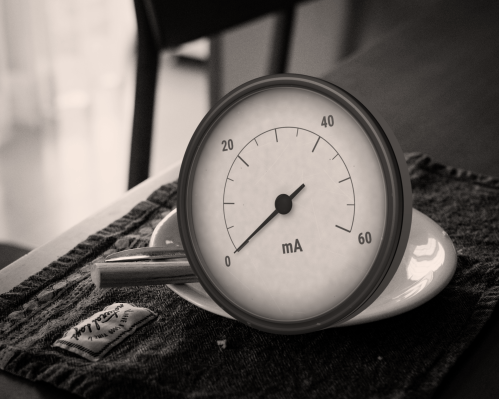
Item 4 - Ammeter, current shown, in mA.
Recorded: 0 mA
